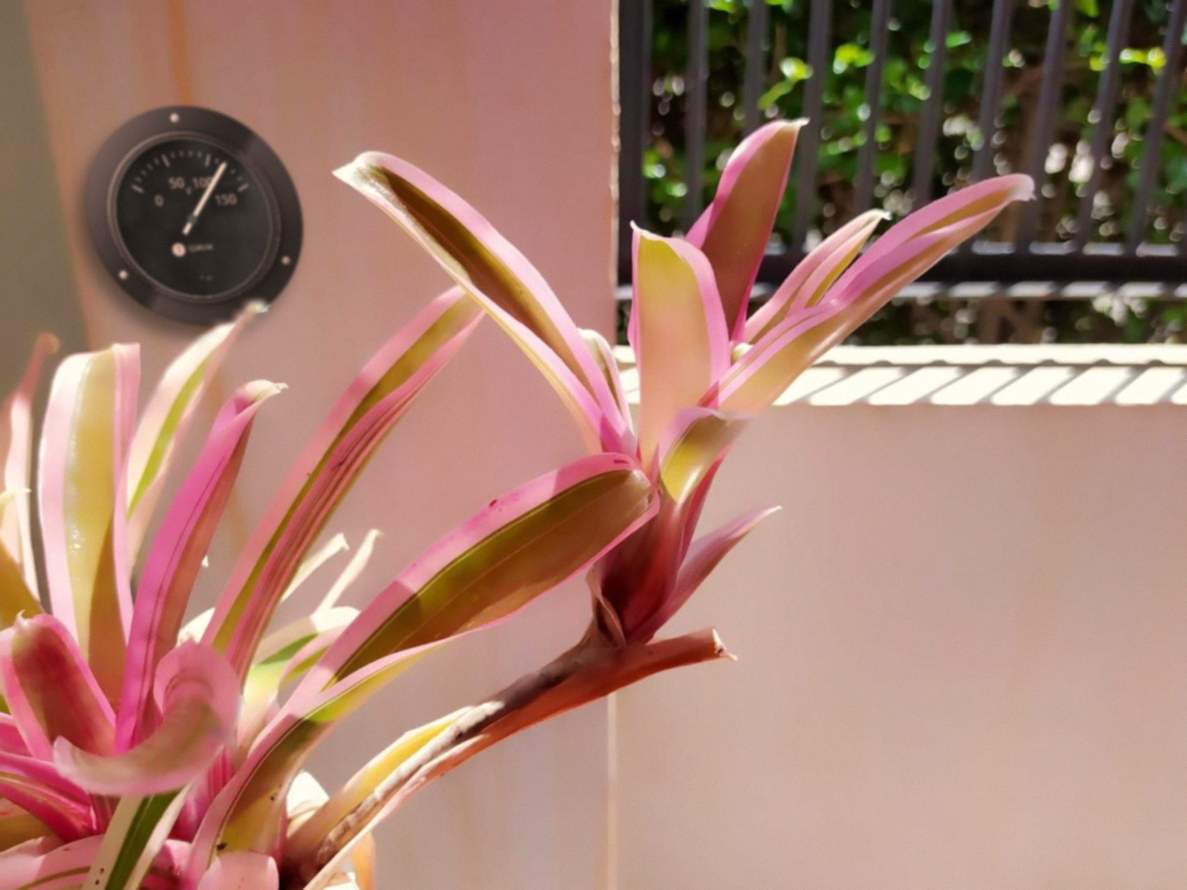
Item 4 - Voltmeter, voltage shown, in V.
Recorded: 120 V
